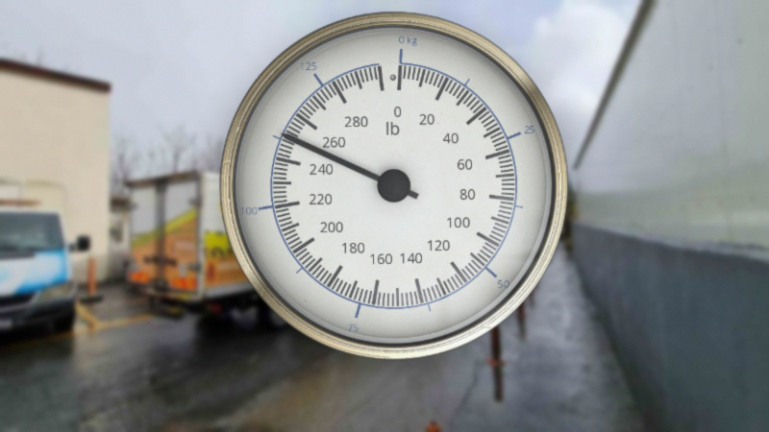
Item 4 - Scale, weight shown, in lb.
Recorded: 250 lb
